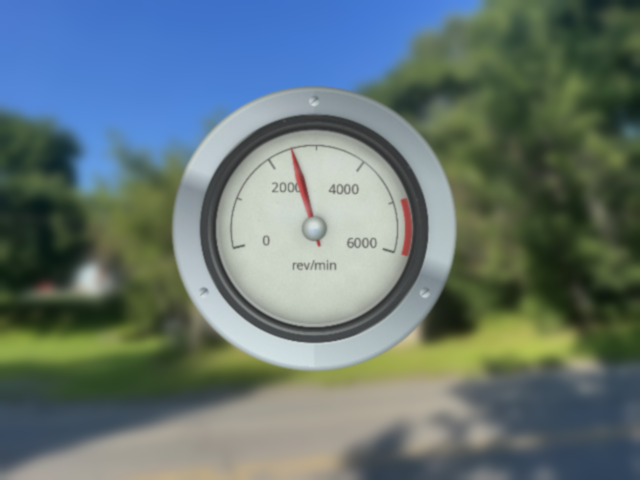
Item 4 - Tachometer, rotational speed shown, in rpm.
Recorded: 2500 rpm
